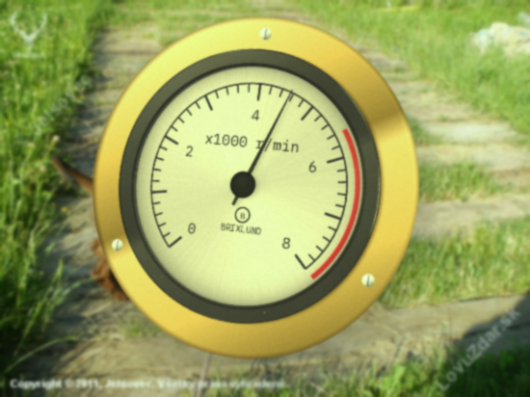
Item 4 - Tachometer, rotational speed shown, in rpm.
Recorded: 4600 rpm
